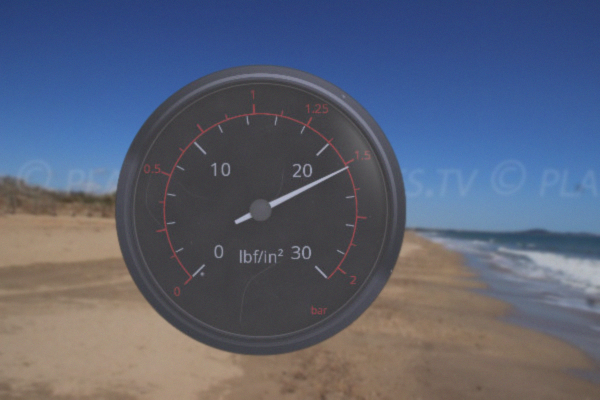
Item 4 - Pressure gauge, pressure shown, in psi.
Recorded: 22 psi
